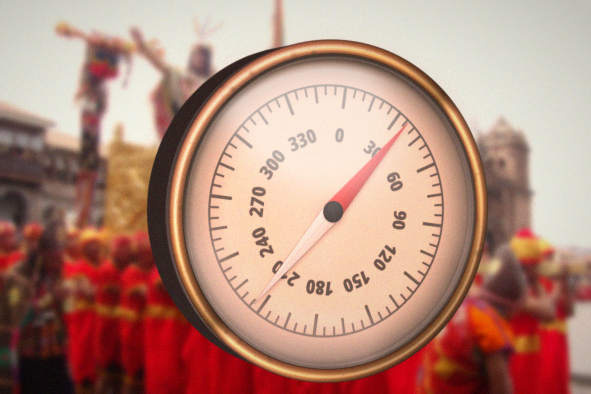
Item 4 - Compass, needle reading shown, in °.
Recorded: 35 °
